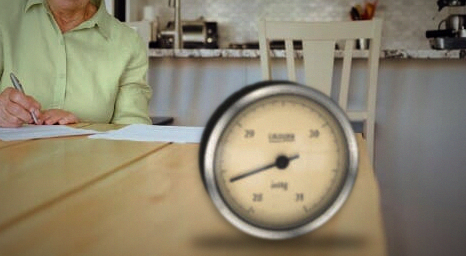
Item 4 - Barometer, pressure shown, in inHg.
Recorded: 28.4 inHg
